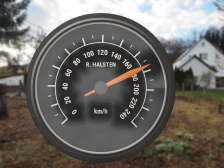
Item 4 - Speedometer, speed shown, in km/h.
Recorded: 175 km/h
